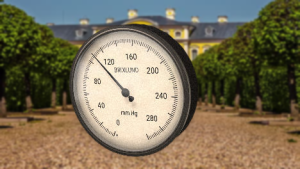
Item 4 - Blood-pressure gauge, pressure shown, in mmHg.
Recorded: 110 mmHg
